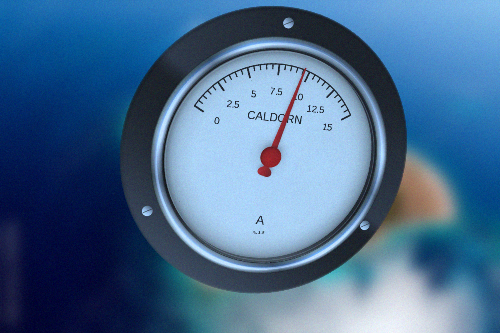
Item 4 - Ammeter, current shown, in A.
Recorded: 9.5 A
